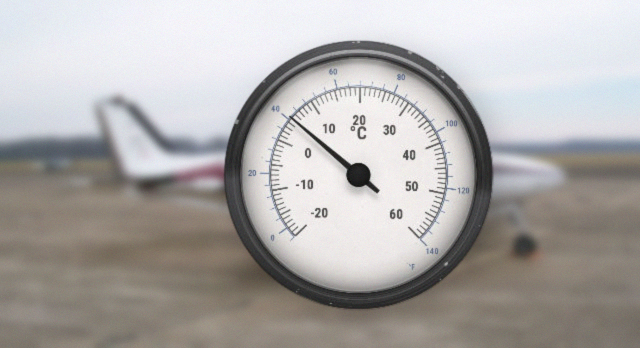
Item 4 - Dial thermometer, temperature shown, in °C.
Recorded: 5 °C
